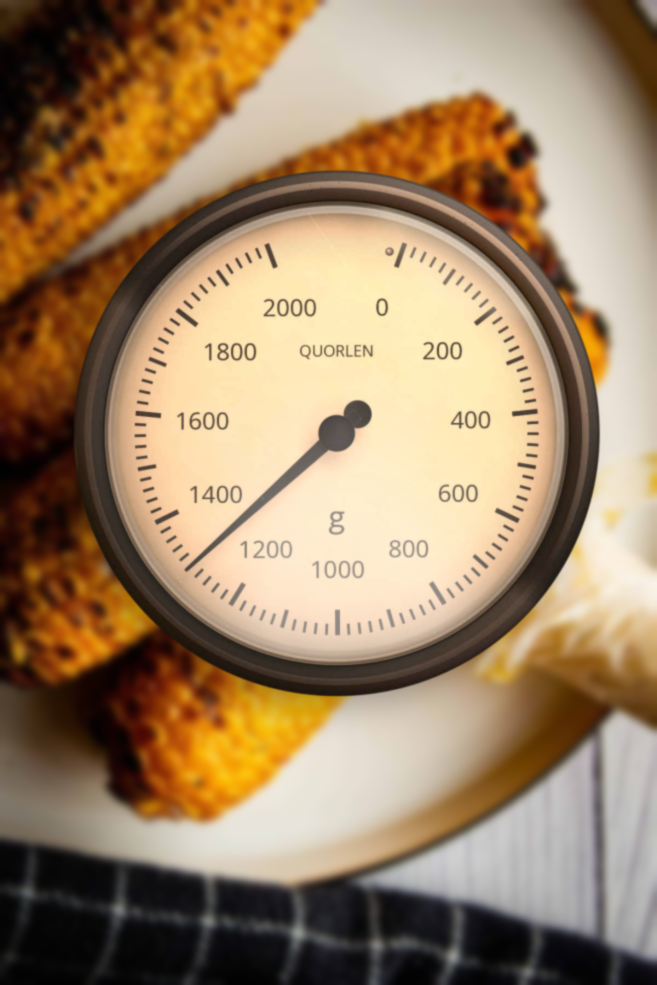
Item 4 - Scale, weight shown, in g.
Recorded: 1300 g
